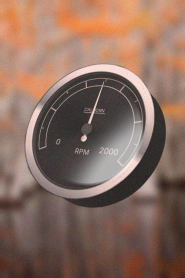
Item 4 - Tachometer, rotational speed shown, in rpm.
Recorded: 1000 rpm
